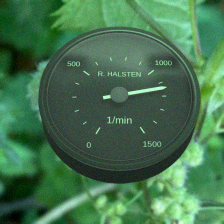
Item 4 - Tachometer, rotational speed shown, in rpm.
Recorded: 1150 rpm
